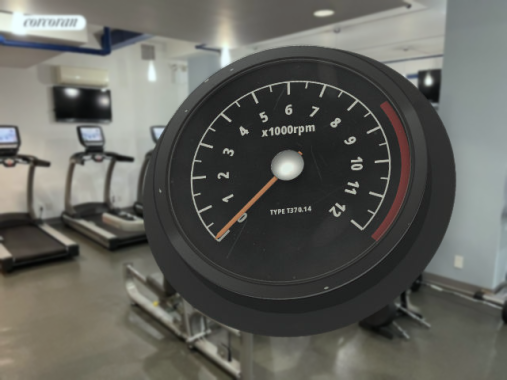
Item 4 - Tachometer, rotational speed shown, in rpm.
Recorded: 0 rpm
